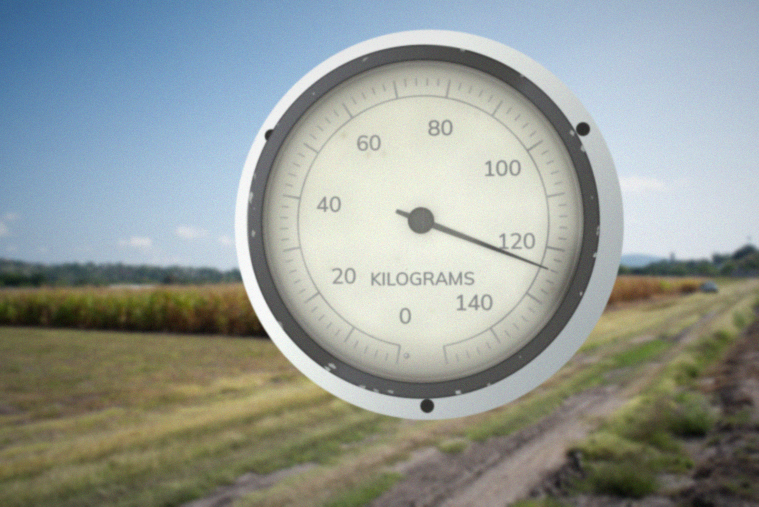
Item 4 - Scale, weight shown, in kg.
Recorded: 124 kg
